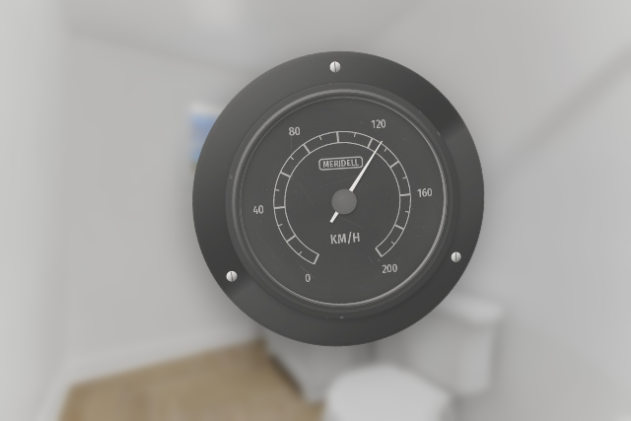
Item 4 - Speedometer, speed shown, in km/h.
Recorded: 125 km/h
